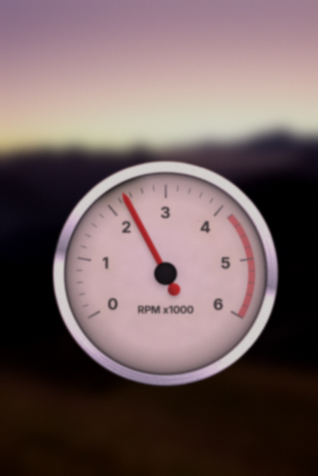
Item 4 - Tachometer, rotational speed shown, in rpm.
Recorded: 2300 rpm
